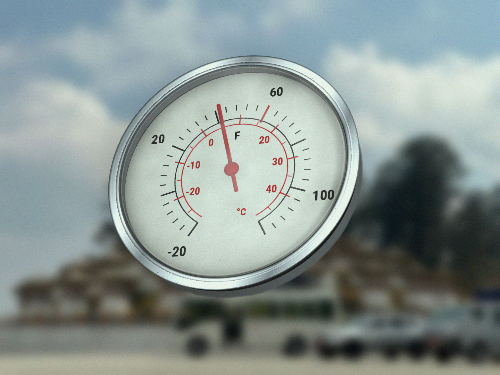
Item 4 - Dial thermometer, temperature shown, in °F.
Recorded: 42 °F
